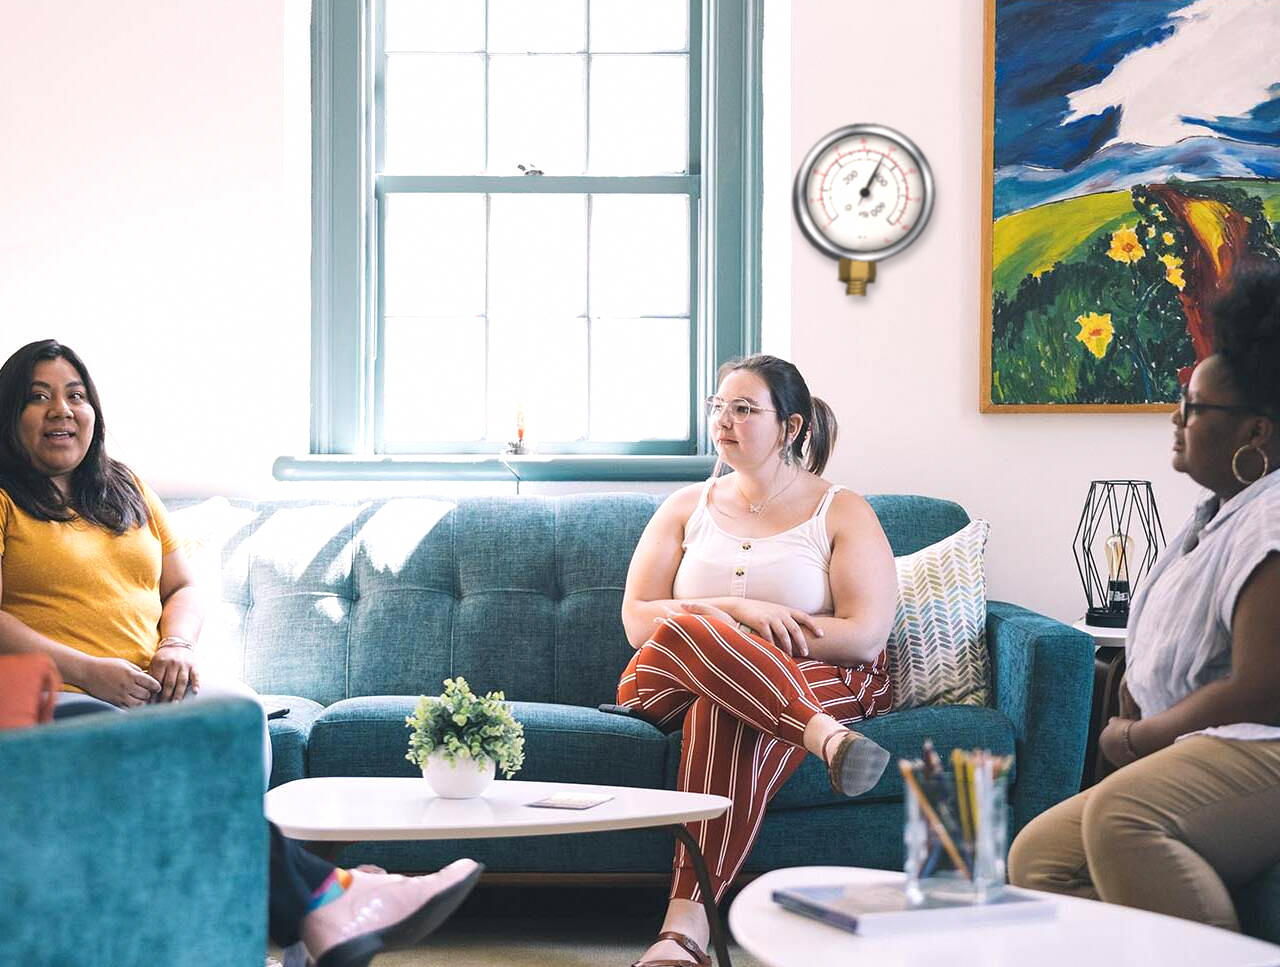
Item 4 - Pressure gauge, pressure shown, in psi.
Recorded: 350 psi
